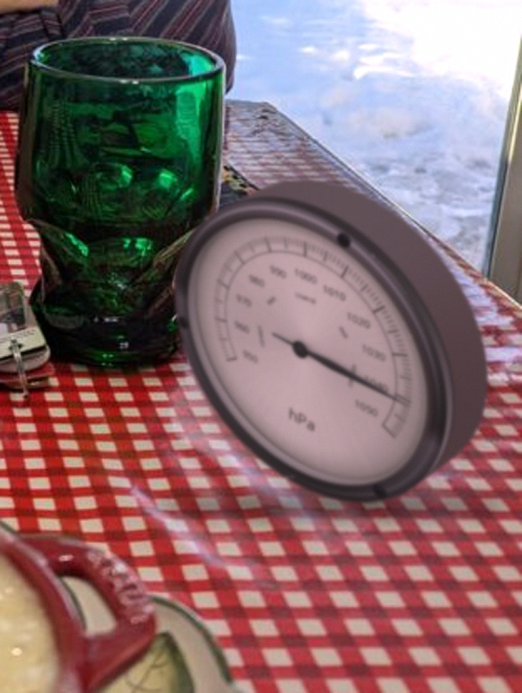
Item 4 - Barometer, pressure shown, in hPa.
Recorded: 1040 hPa
